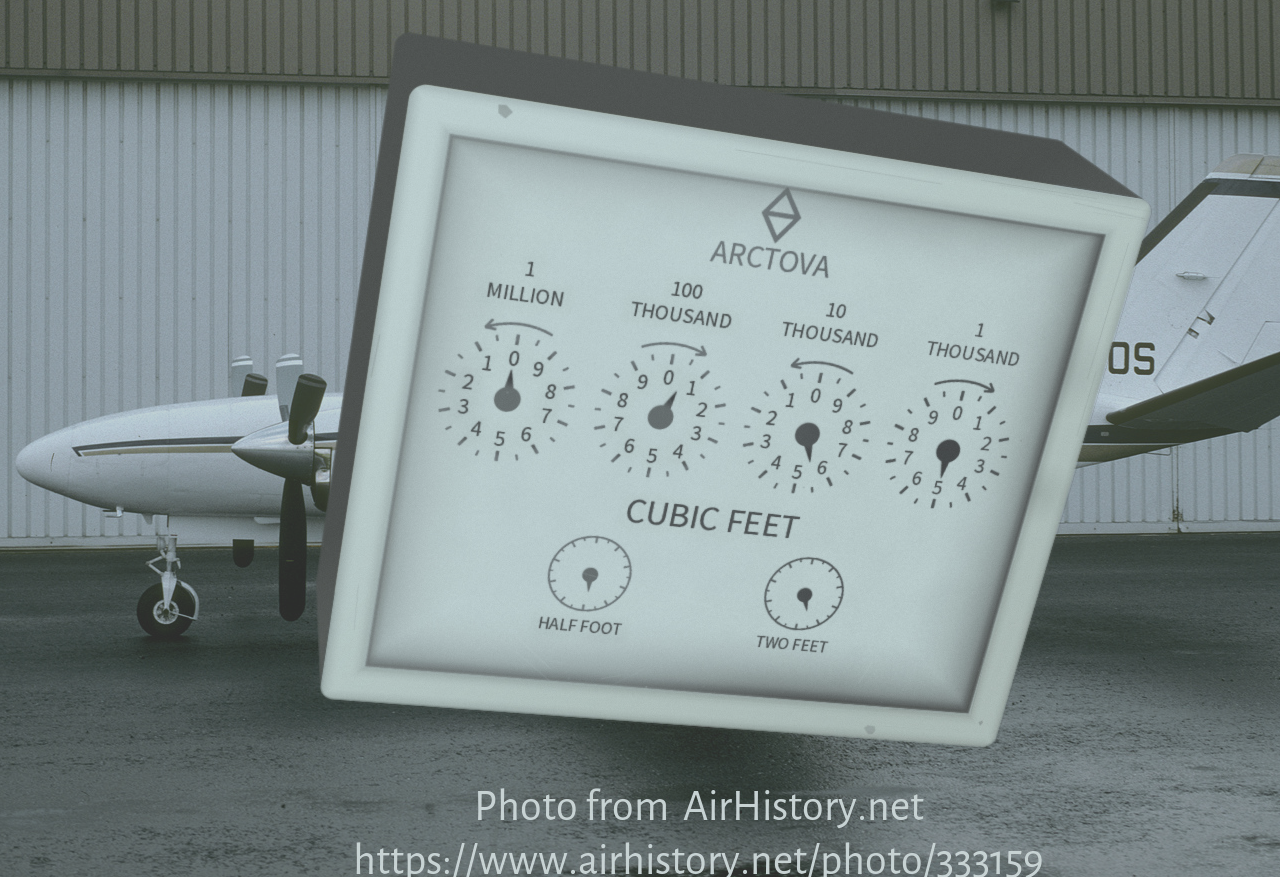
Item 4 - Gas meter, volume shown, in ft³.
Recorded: 5500 ft³
